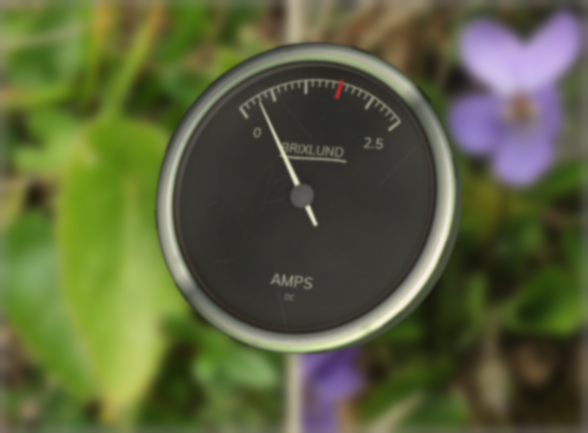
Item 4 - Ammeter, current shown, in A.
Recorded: 0.3 A
